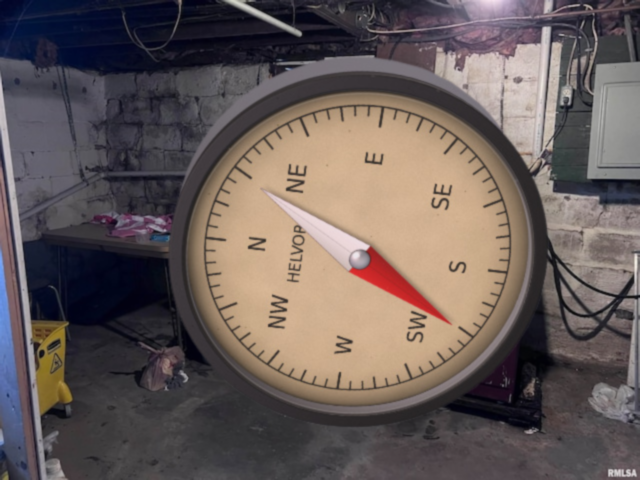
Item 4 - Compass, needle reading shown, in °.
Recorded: 210 °
